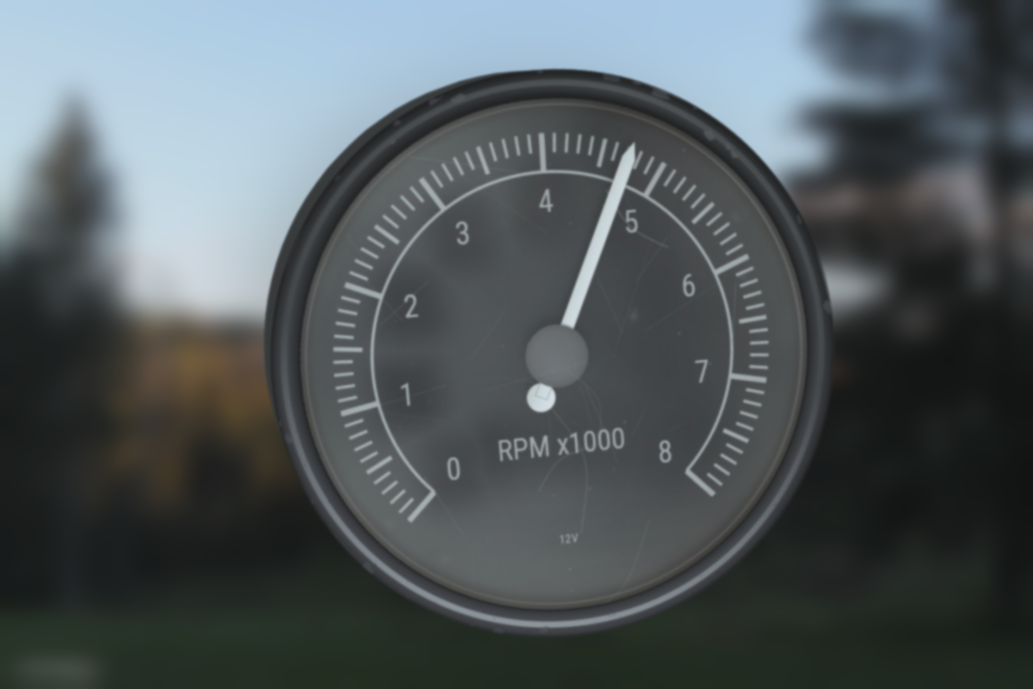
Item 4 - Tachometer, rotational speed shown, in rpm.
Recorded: 4700 rpm
